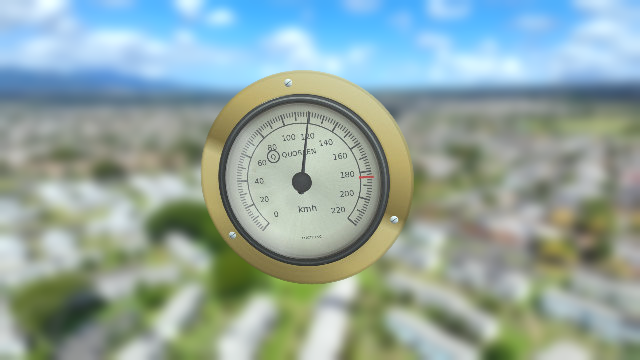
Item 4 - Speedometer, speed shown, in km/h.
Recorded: 120 km/h
